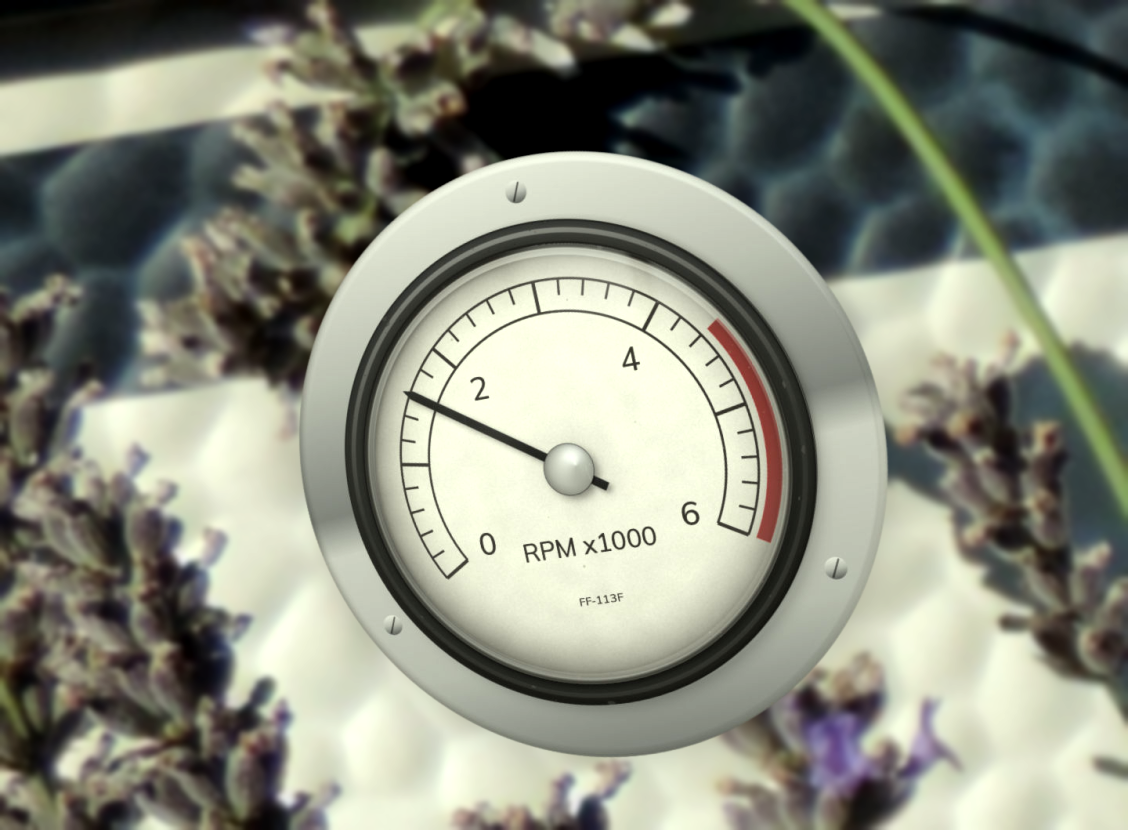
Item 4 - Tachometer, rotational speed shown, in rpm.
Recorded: 1600 rpm
